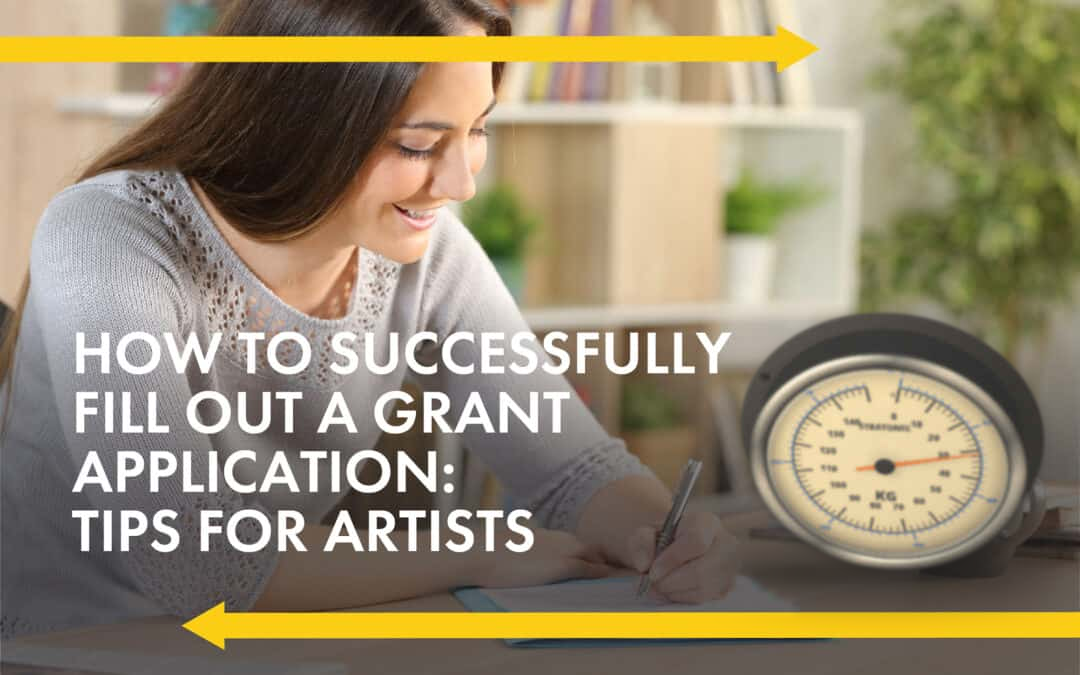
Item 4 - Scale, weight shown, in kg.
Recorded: 30 kg
